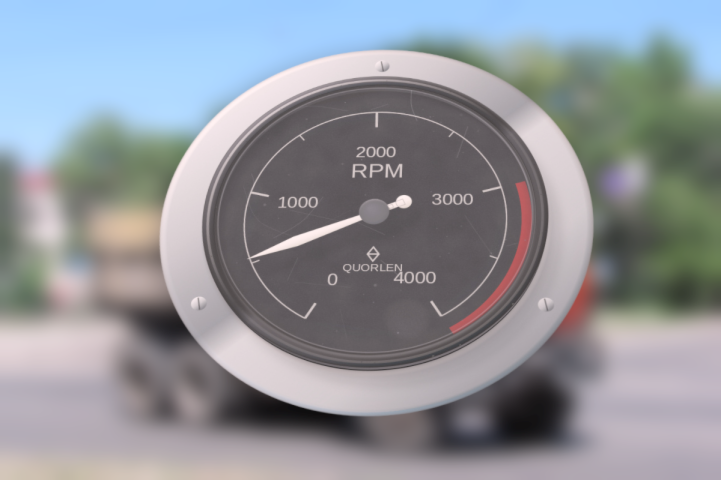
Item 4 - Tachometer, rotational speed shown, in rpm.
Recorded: 500 rpm
